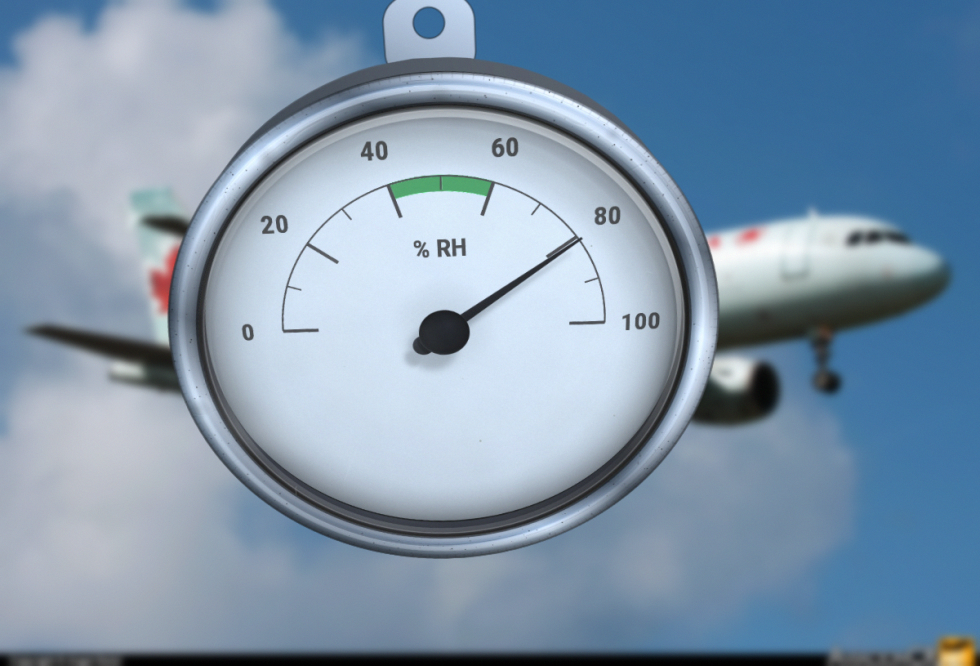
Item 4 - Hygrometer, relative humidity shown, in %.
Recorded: 80 %
